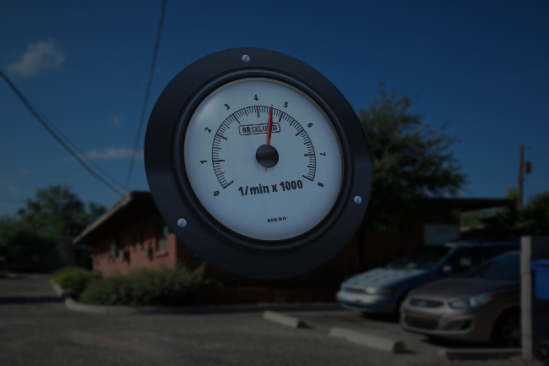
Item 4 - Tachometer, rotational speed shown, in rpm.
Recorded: 4500 rpm
